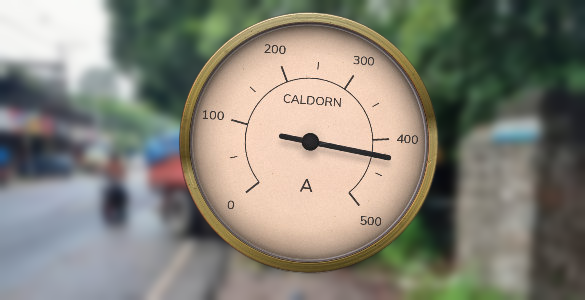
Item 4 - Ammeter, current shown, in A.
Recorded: 425 A
